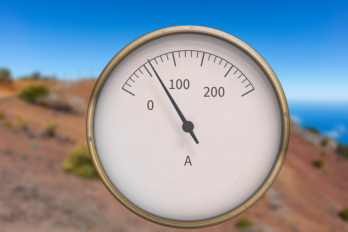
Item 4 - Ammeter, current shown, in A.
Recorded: 60 A
